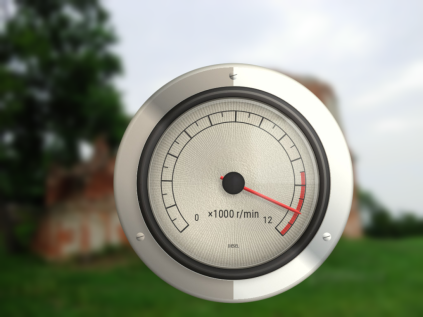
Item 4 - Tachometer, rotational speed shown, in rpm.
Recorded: 11000 rpm
